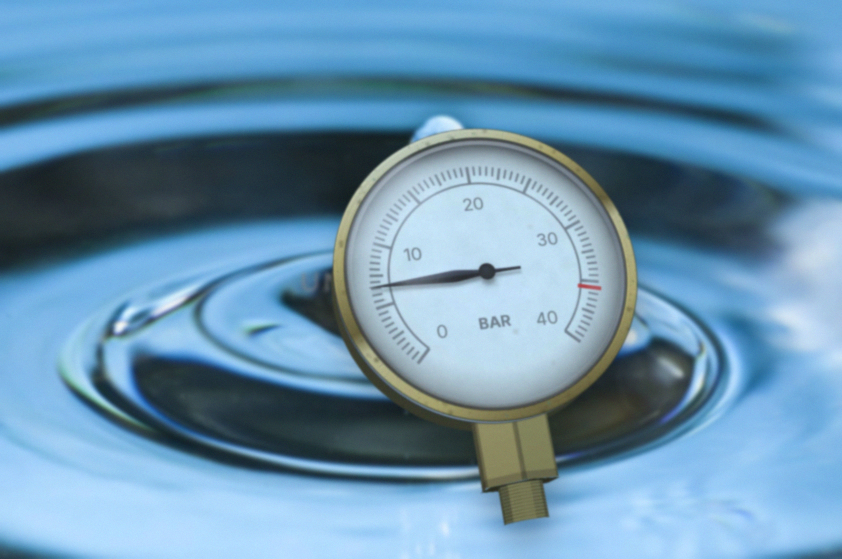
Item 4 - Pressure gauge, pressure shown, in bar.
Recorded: 6.5 bar
